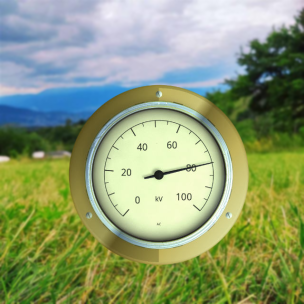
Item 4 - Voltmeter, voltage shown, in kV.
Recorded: 80 kV
